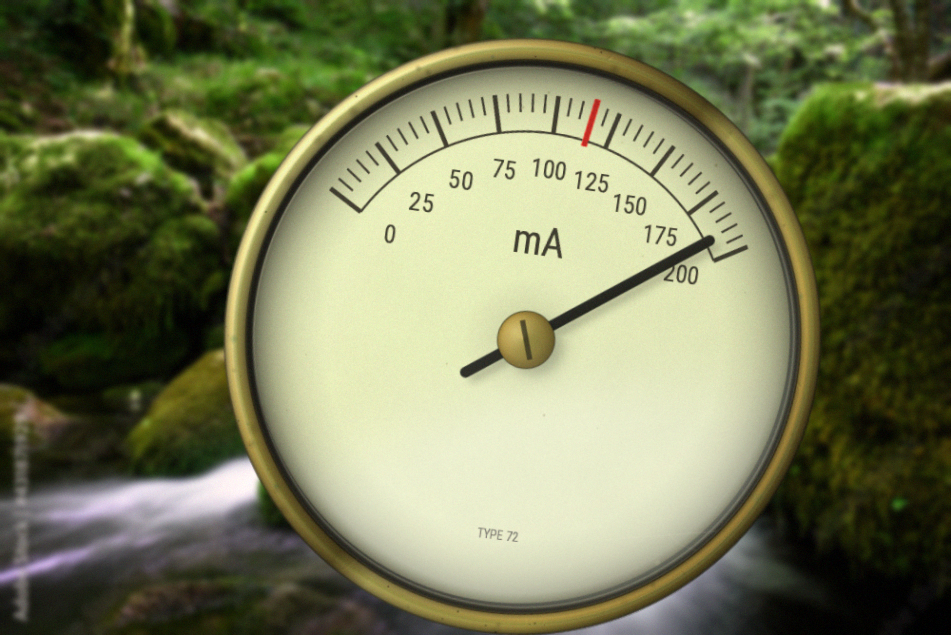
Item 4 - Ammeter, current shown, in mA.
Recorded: 190 mA
